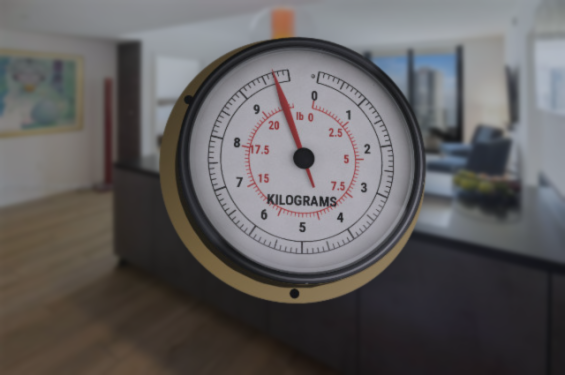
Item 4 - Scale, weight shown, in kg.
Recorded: 9.7 kg
